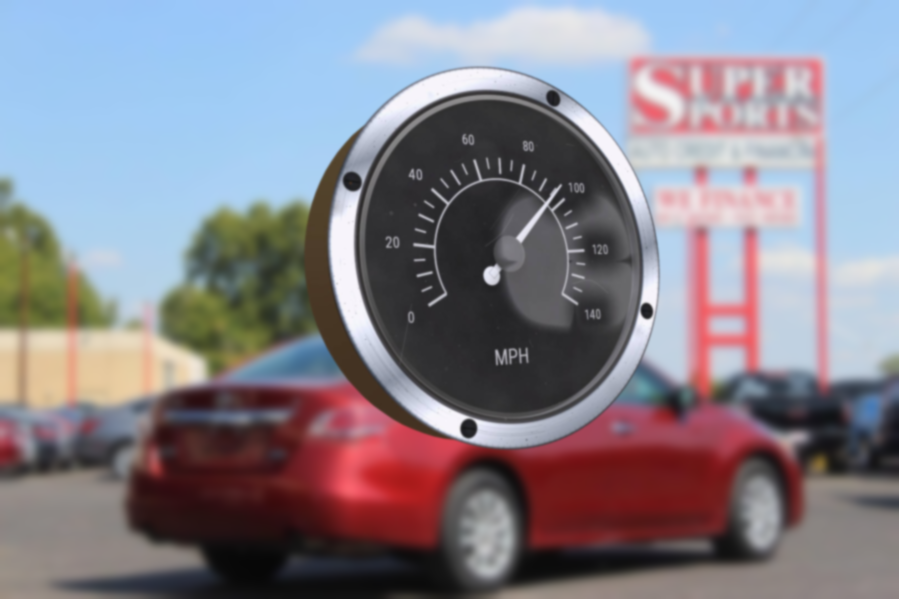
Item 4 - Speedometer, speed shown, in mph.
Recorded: 95 mph
